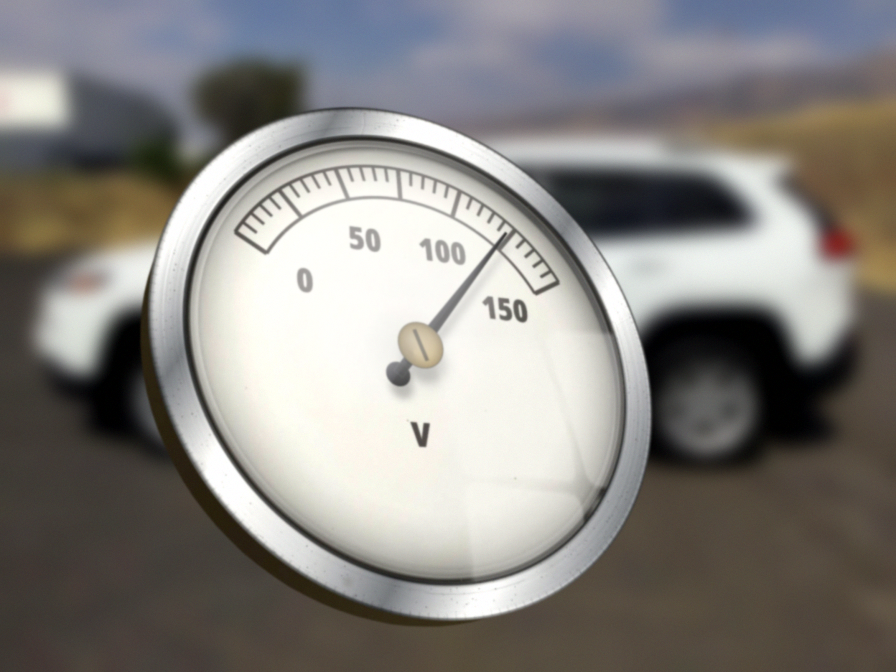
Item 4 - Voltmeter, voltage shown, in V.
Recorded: 122.5 V
